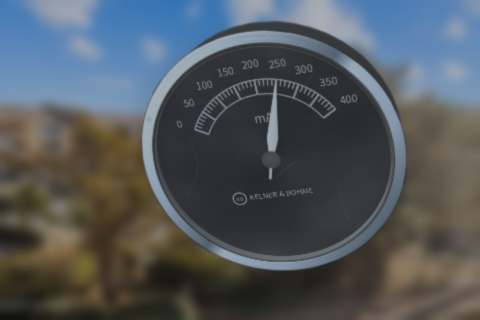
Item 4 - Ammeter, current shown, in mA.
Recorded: 250 mA
